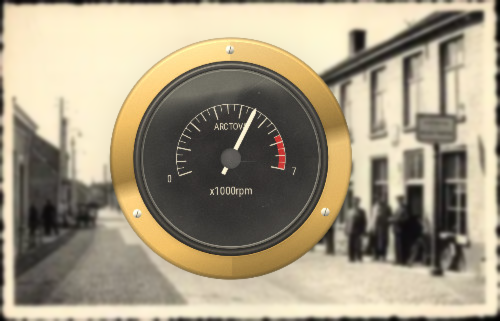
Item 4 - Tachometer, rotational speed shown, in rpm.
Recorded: 4500 rpm
